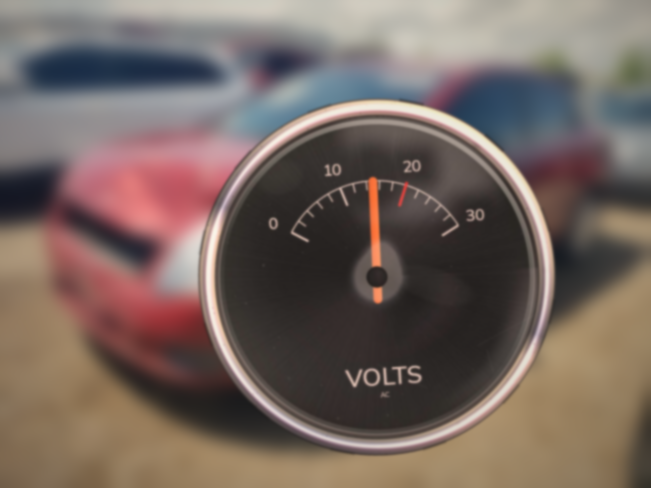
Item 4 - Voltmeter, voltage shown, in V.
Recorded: 15 V
